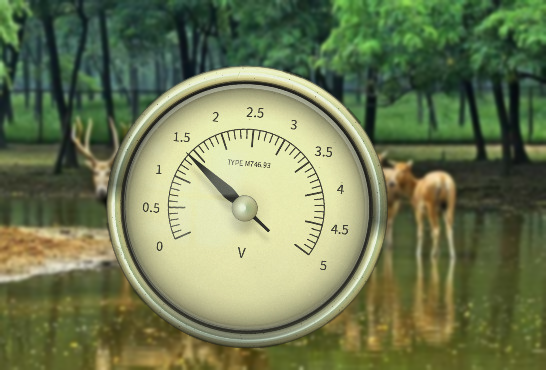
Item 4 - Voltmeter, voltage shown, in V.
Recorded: 1.4 V
